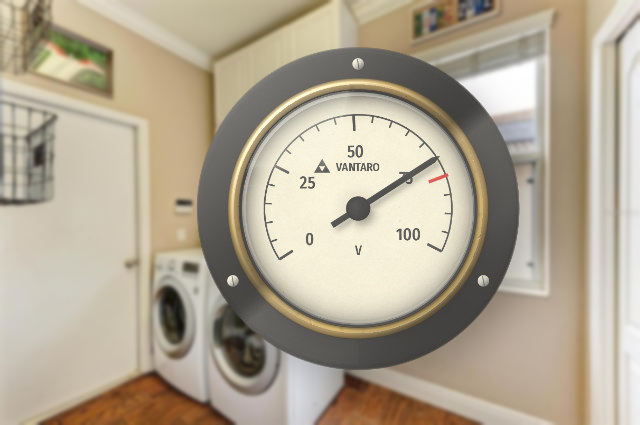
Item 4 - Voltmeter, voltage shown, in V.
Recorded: 75 V
